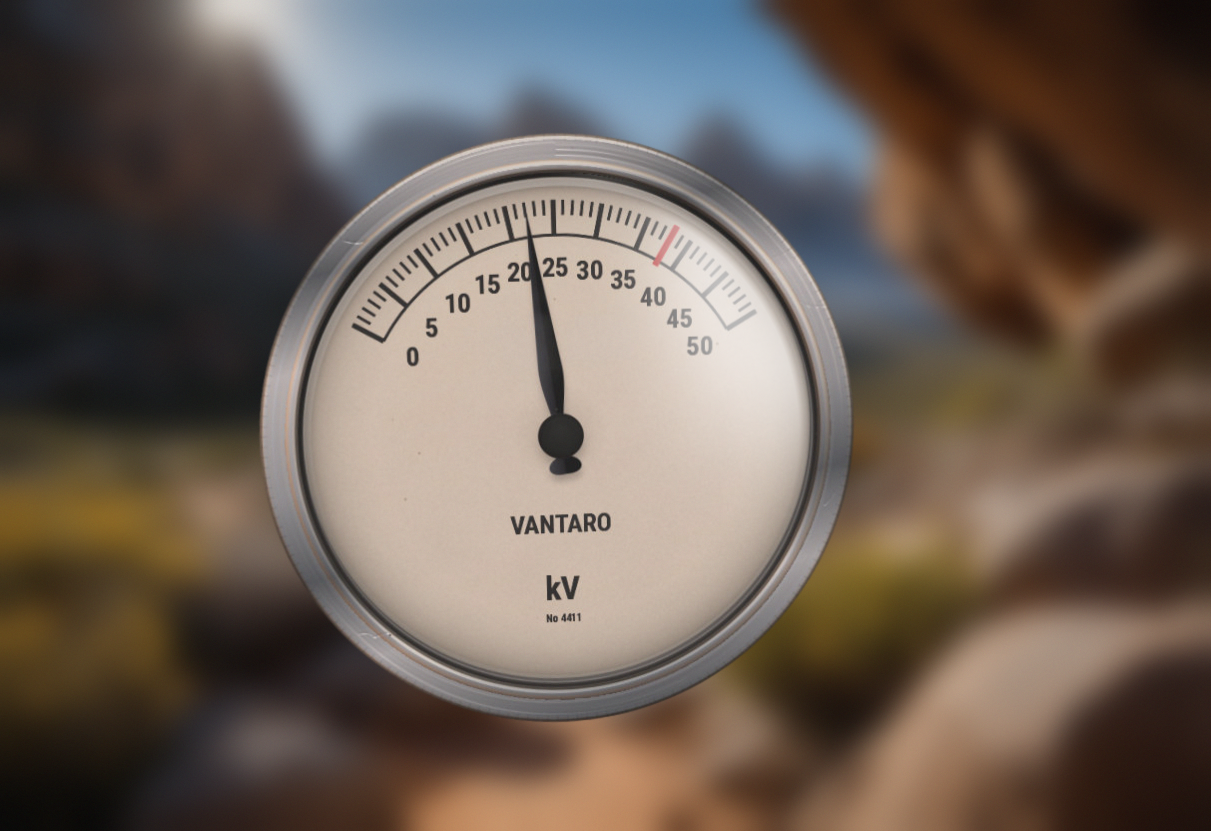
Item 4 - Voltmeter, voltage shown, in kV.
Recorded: 22 kV
